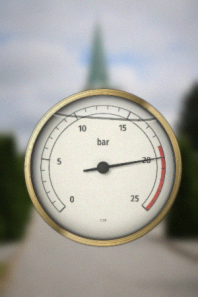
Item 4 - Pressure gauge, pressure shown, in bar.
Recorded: 20 bar
